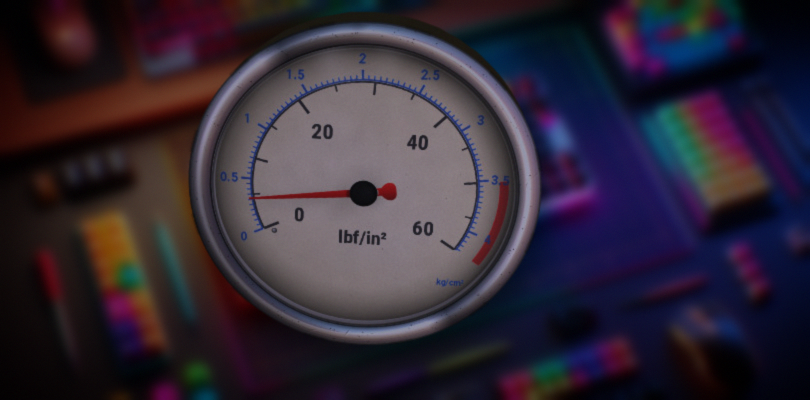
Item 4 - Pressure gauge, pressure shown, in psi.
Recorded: 5 psi
